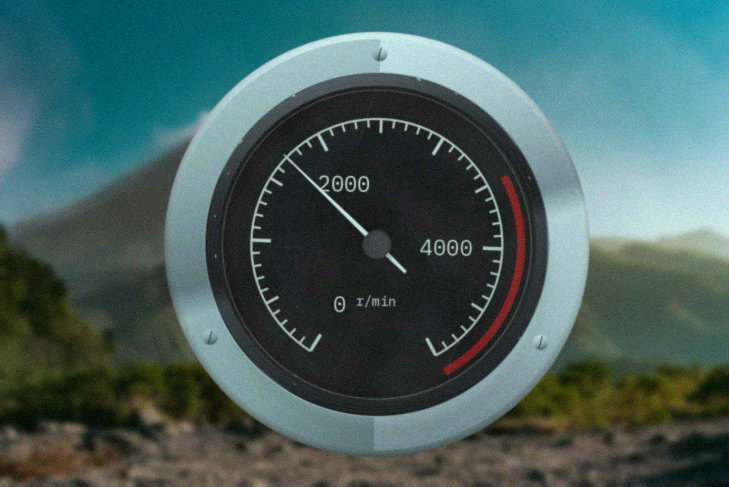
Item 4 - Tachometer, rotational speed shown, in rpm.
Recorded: 1700 rpm
